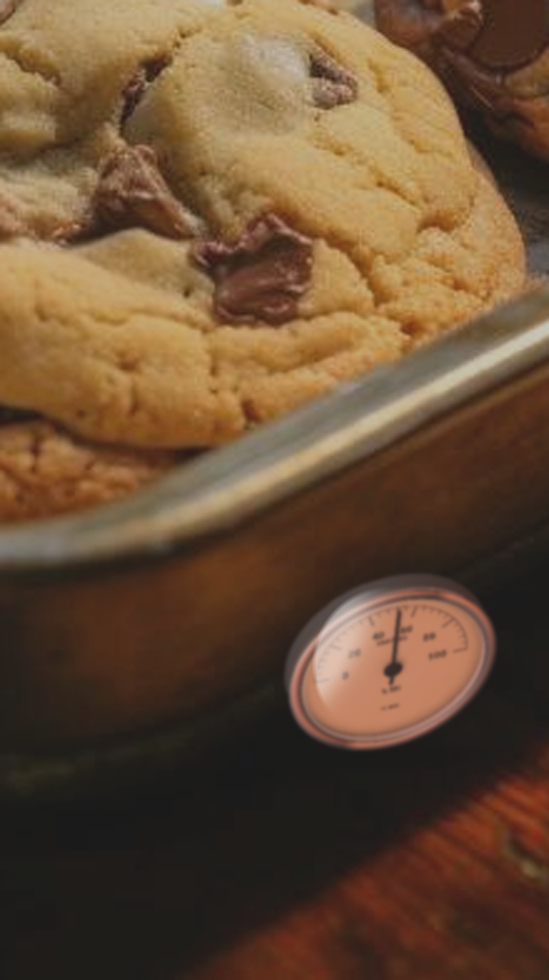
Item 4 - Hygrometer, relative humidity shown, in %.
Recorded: 52 %
